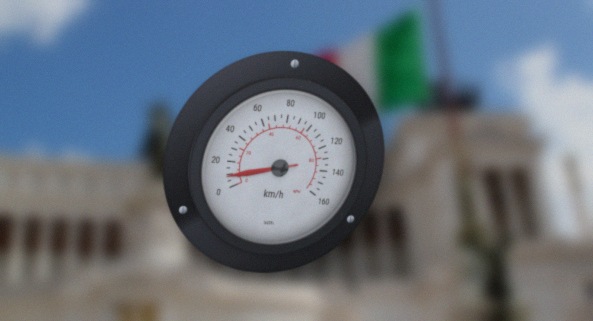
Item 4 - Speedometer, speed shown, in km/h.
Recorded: 10 km/h
